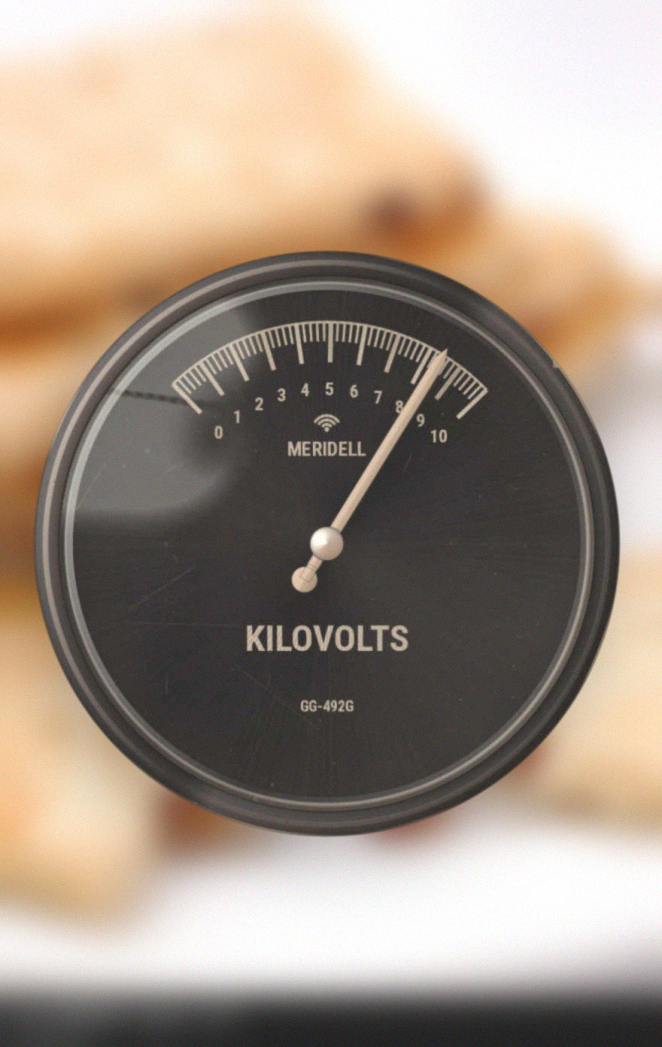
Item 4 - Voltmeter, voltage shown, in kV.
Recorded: 8.4 kV
